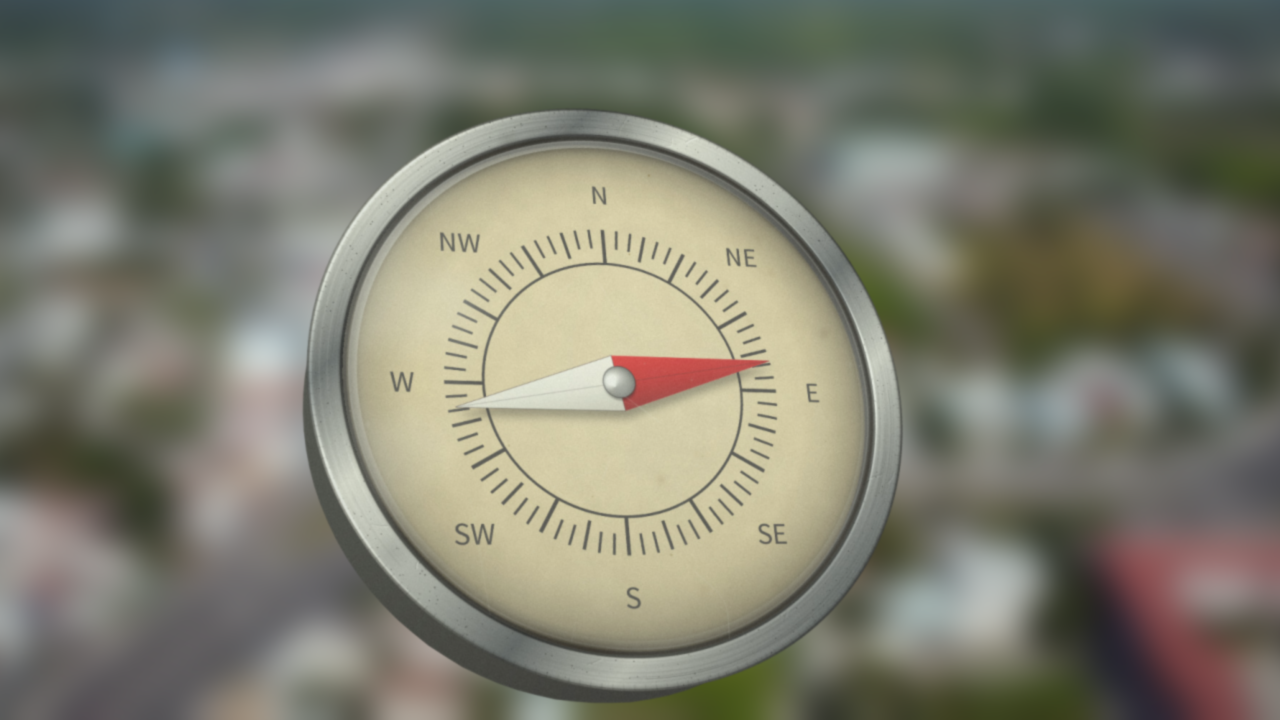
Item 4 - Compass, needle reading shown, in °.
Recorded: 80 °
